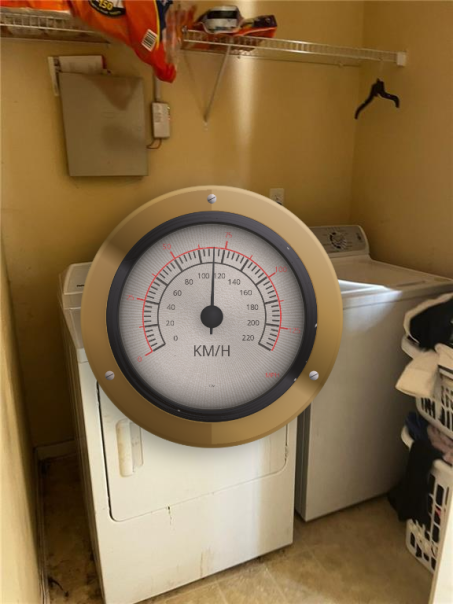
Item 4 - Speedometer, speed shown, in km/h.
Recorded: 112 km/h
